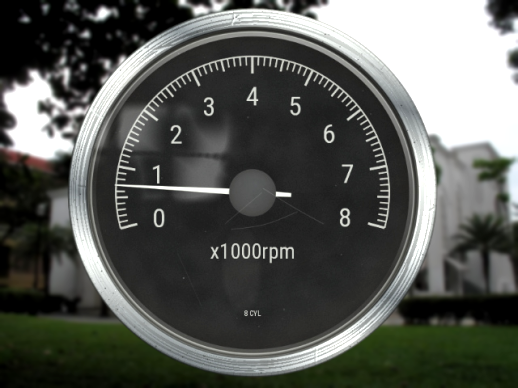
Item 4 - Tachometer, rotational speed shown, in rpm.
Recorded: 700 rpm
